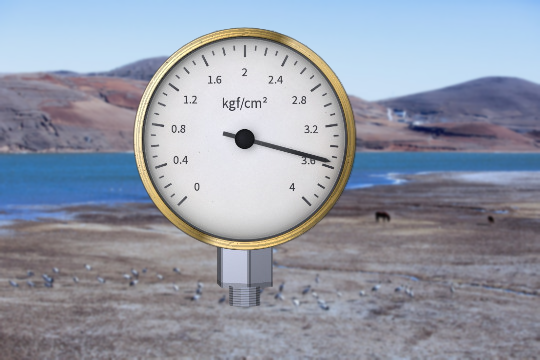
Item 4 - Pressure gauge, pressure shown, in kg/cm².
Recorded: 3.55 kg/cm²
